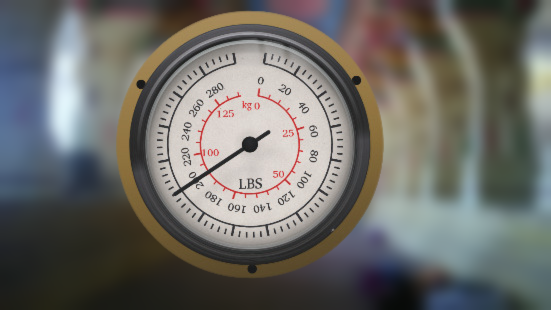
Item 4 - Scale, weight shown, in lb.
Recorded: 200 lb
